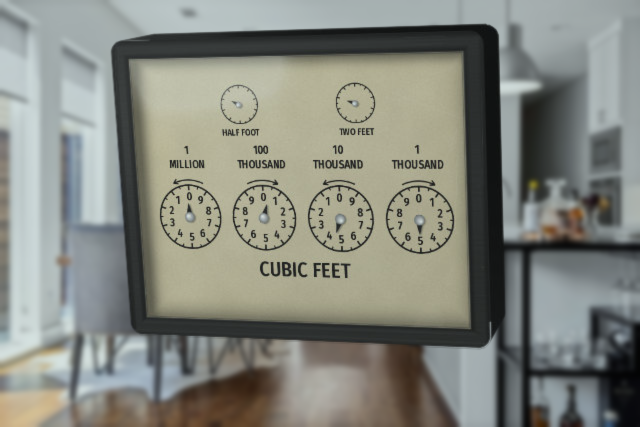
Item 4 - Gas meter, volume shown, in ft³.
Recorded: 4500 ft³
